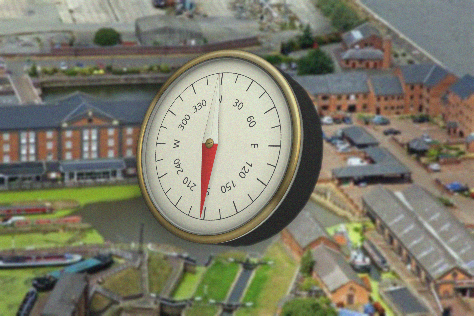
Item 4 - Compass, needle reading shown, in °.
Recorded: 180 °
